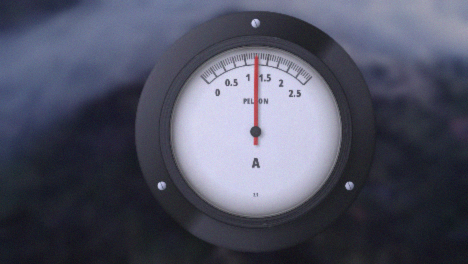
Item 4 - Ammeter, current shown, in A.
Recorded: 1.25 A
